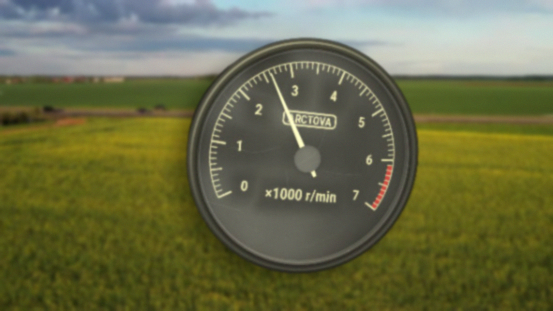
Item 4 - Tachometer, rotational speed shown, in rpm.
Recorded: 2600 rpm
